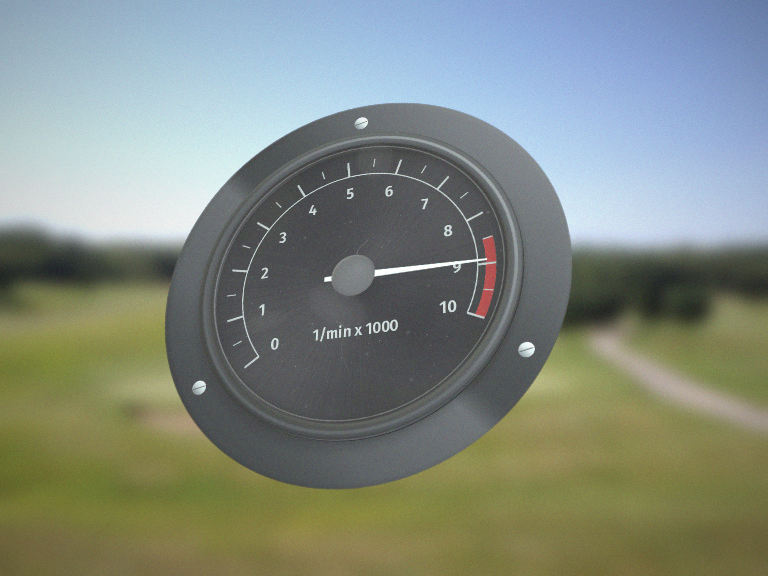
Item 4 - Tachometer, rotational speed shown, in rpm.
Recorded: 9000 rpm
